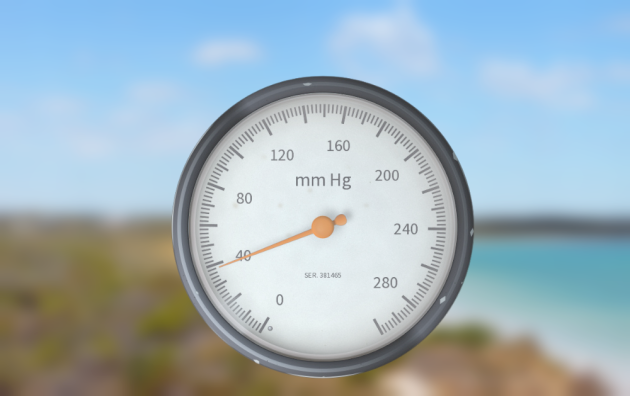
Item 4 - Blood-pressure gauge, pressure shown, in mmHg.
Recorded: 38 mmHg
